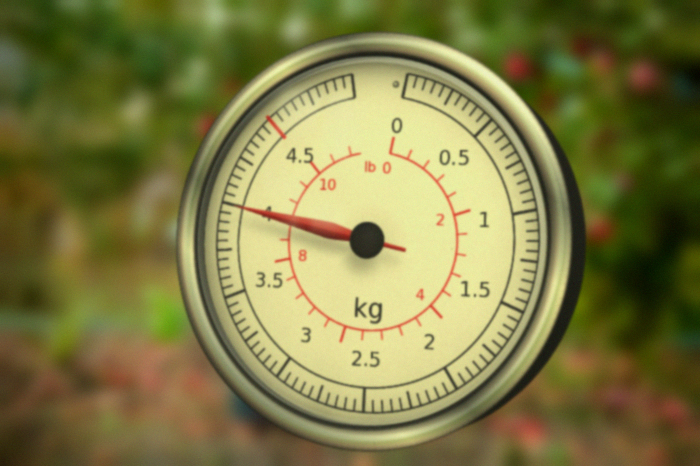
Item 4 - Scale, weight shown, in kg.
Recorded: 4 kg
